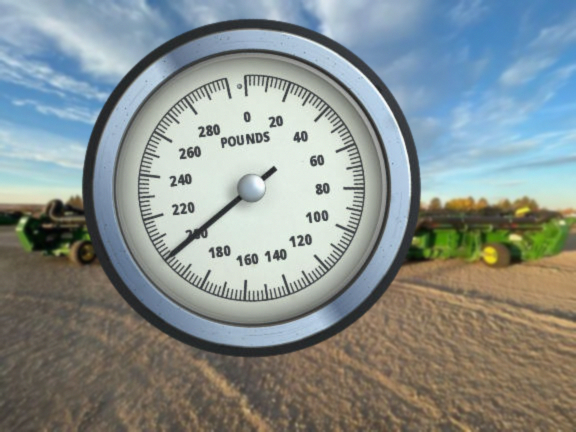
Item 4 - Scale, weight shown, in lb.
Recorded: 200 lb
